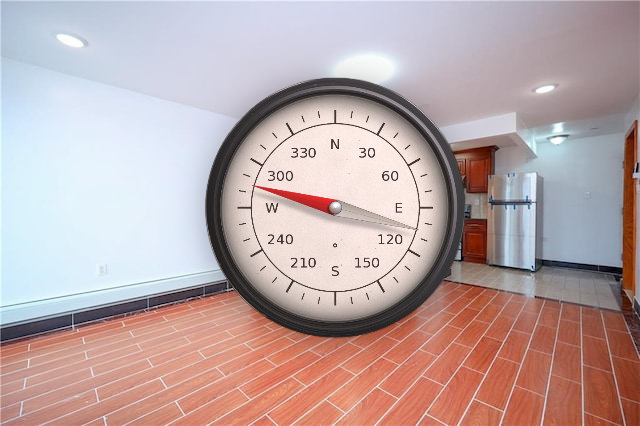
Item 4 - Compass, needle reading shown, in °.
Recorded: 285 °
